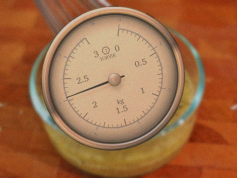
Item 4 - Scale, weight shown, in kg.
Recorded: 2.3 kg
